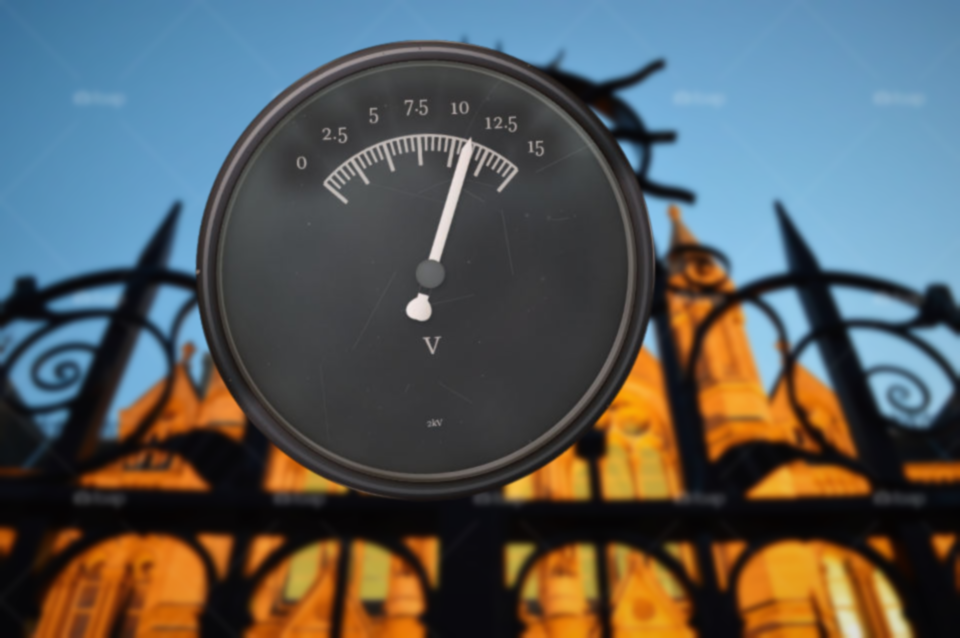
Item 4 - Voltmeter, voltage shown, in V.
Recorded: 11 V
